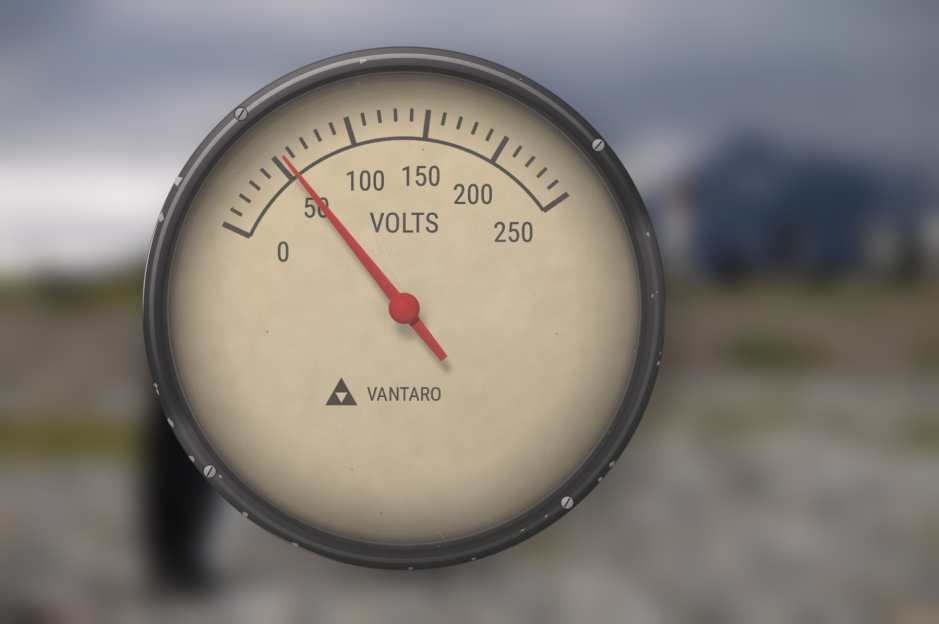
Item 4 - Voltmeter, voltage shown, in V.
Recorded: 55 V
